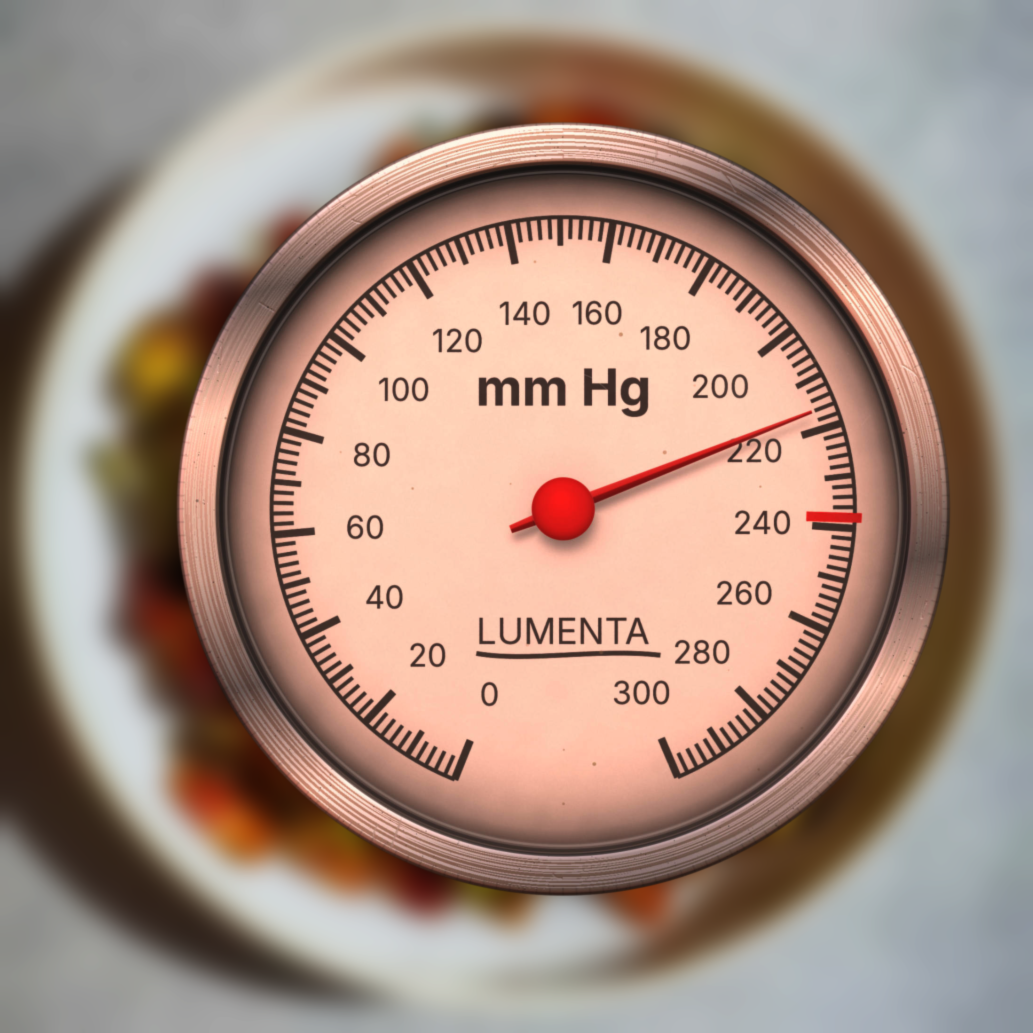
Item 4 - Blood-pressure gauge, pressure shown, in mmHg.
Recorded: 216 mmHg
